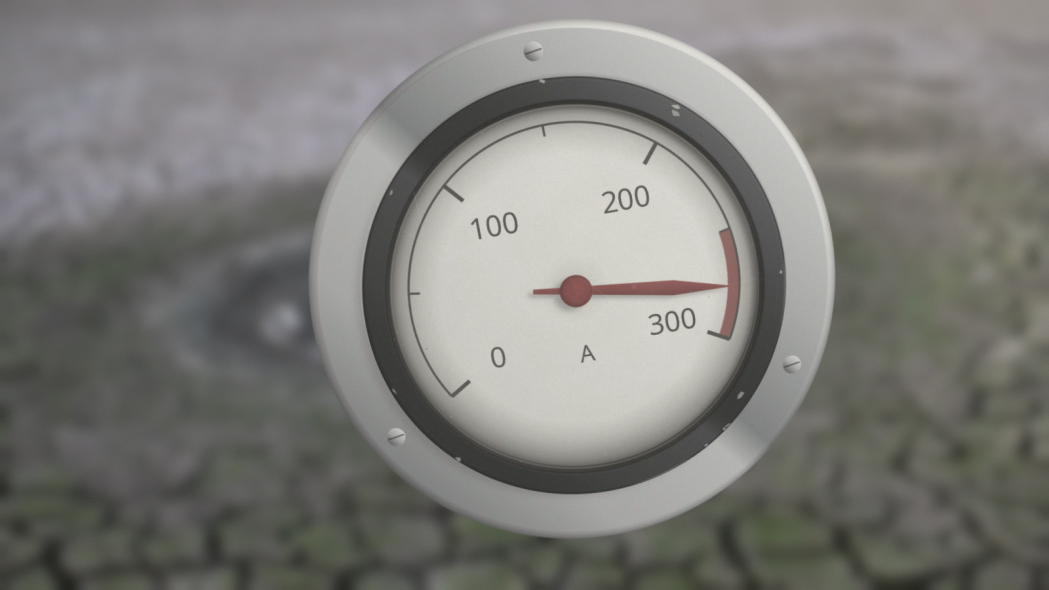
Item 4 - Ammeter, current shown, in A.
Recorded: 275 A
